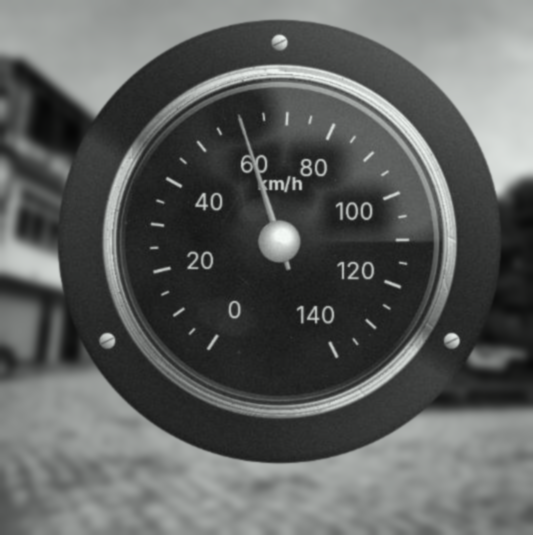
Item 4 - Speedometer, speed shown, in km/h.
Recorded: 60 km/h
